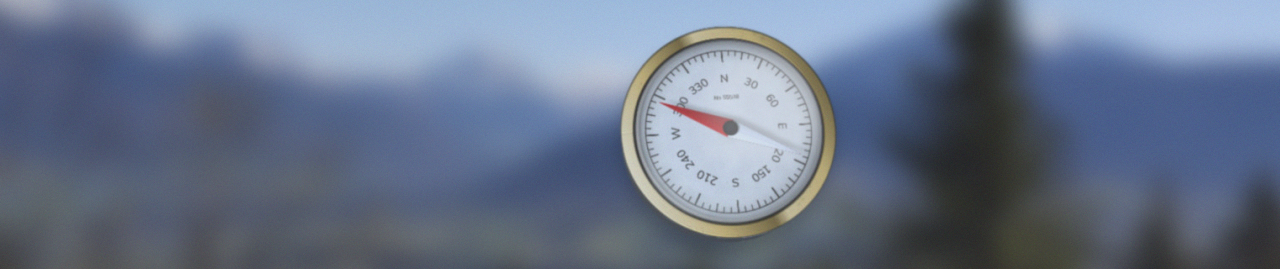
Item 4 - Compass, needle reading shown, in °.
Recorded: 295 °
